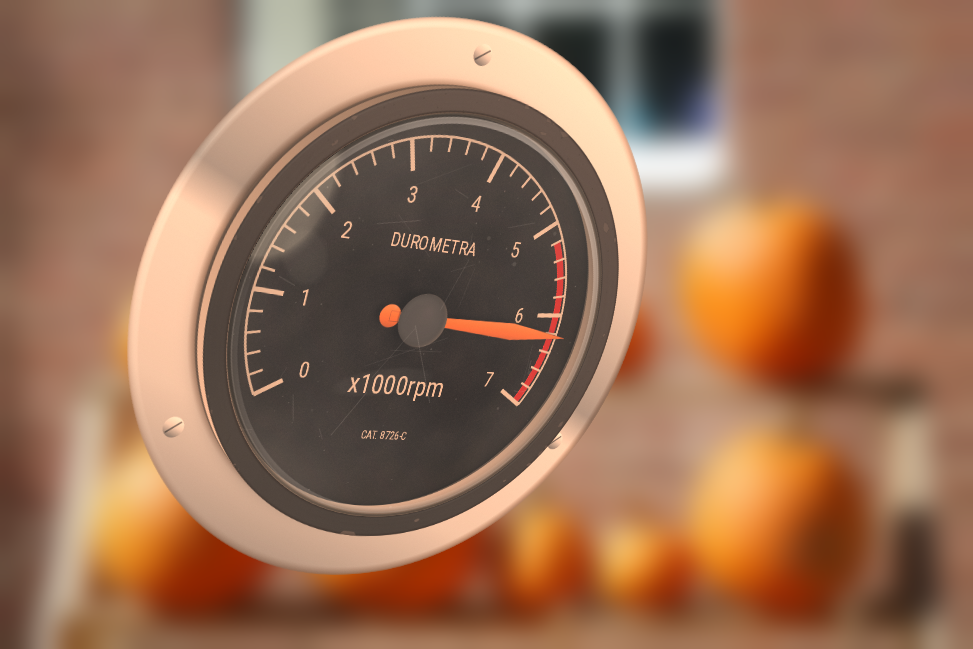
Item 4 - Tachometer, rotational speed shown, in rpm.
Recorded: 6200 rpm
